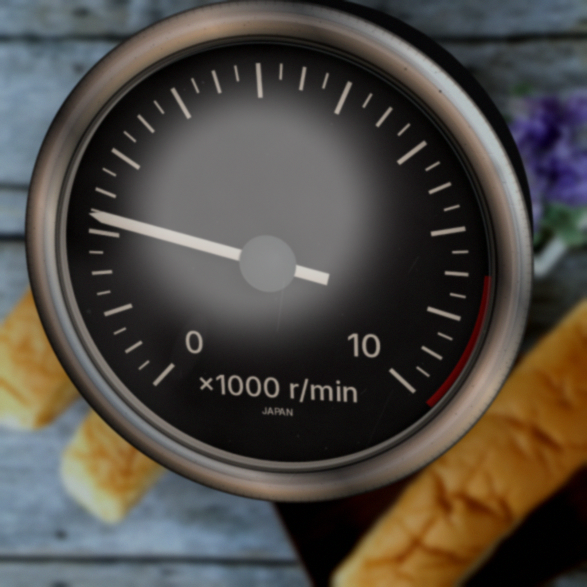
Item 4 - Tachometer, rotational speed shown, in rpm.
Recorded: 2250 rpm
